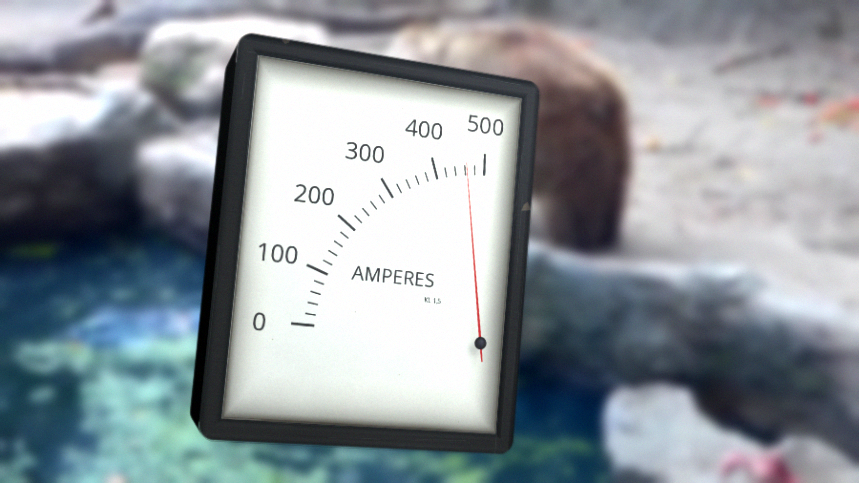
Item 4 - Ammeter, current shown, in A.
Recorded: 460 A
